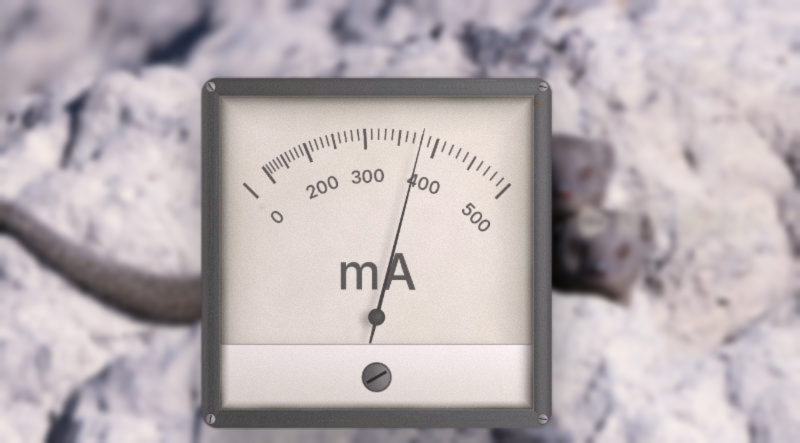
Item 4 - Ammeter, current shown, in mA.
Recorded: 380 mA
